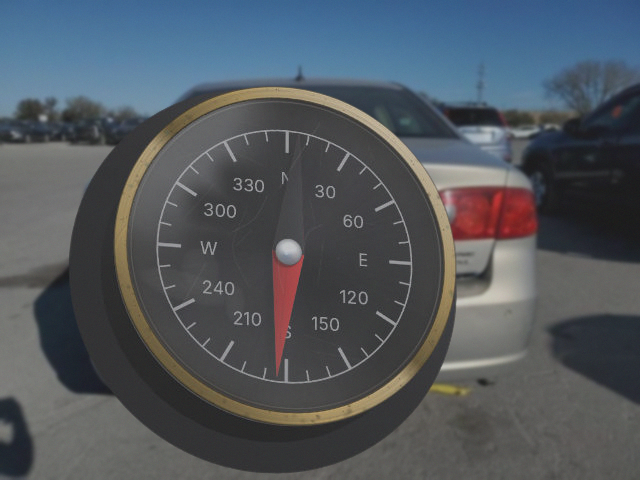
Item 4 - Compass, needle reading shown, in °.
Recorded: 185 °
